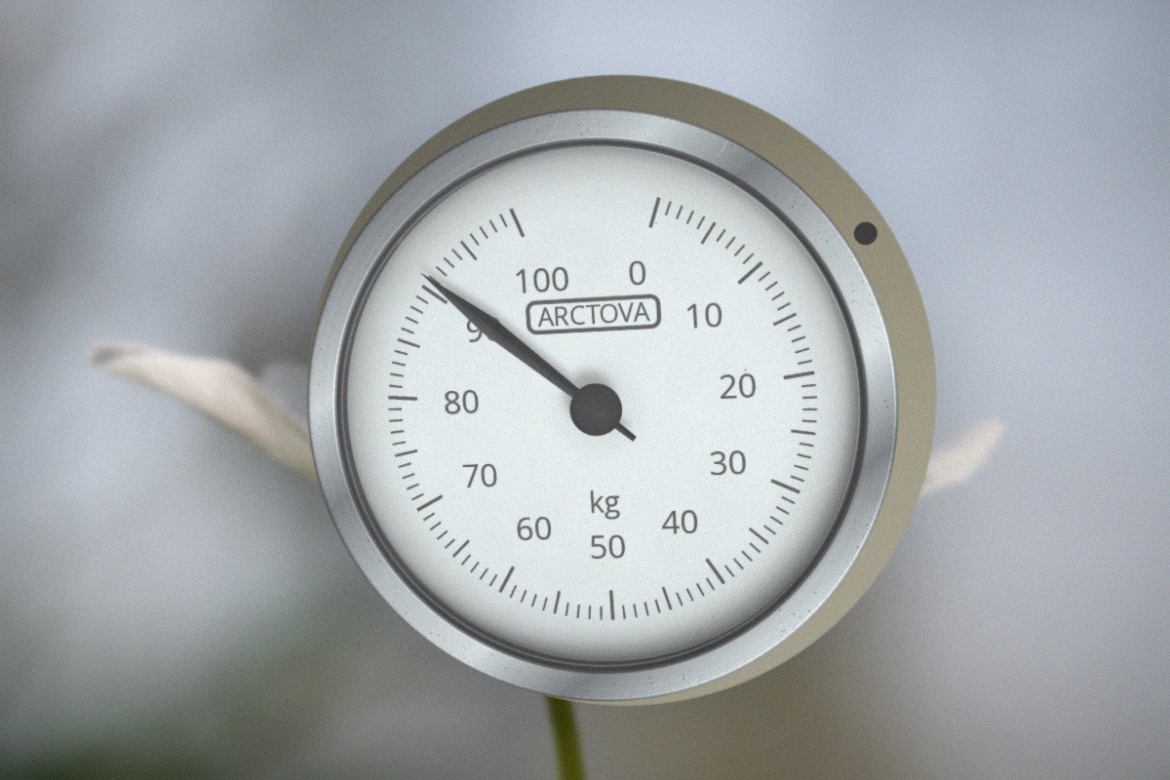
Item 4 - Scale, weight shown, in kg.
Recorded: 91 kg
